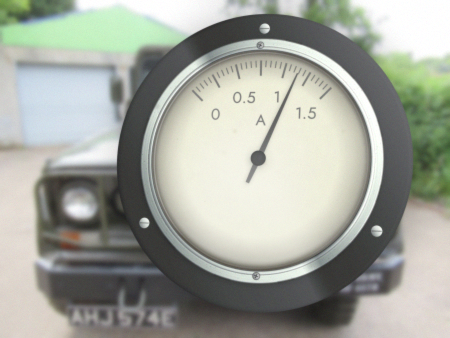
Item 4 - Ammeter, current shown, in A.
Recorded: 1.15 A
